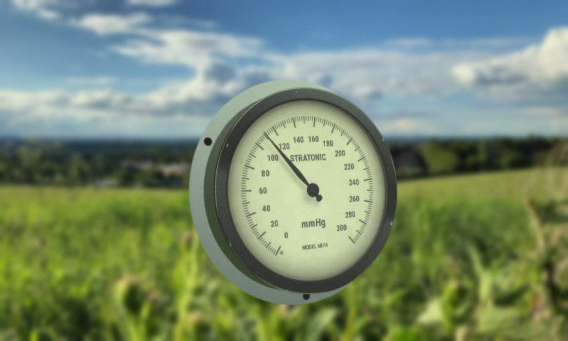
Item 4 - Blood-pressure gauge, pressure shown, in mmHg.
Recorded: 110 mmHg
